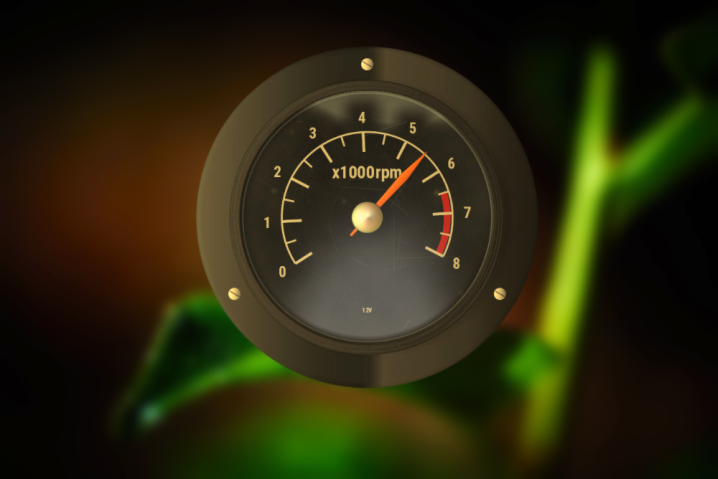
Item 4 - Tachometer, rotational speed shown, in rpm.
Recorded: 5500 rpm
